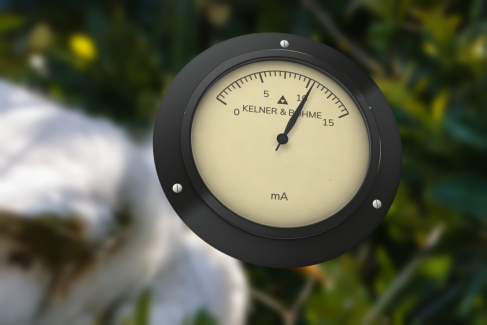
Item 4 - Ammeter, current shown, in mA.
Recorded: 10.5 mA
